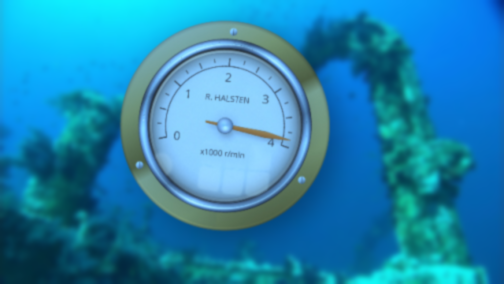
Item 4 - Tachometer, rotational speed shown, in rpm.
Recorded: 3875 rpm
